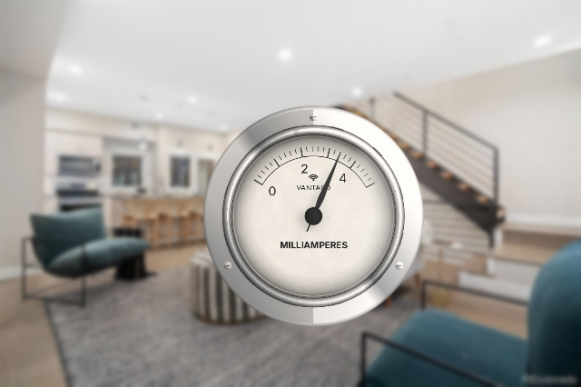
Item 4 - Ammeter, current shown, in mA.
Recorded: 3.4 mA
